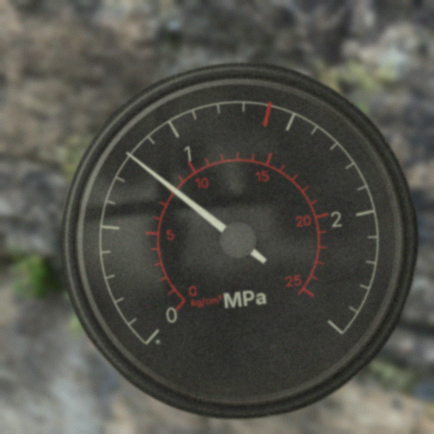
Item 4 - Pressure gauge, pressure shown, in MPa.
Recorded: 0.8 MPa
